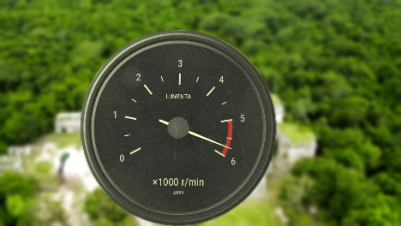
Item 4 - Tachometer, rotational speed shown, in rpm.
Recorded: 5750 rpm
